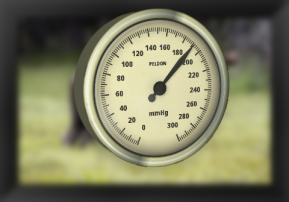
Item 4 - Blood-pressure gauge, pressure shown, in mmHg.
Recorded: 190 mmHg
